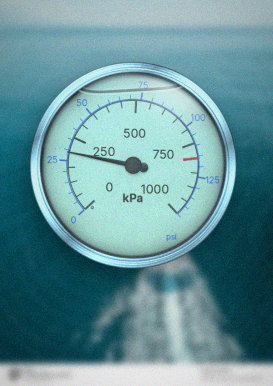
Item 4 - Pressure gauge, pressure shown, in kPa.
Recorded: 200 kPa
